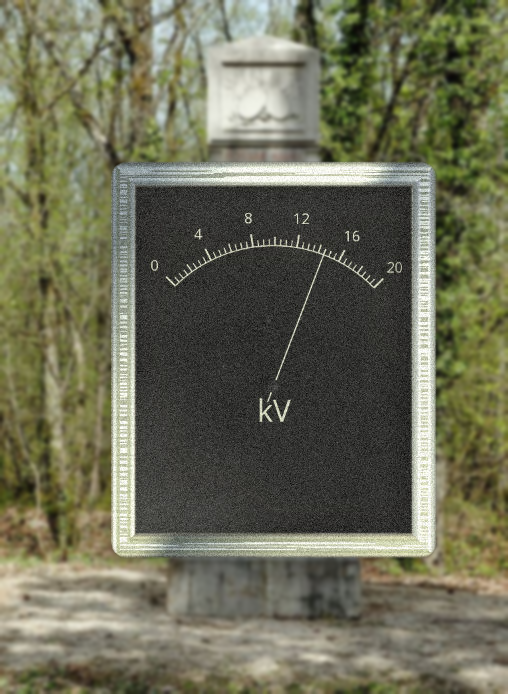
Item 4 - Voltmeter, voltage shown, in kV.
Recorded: 14.5 kV
